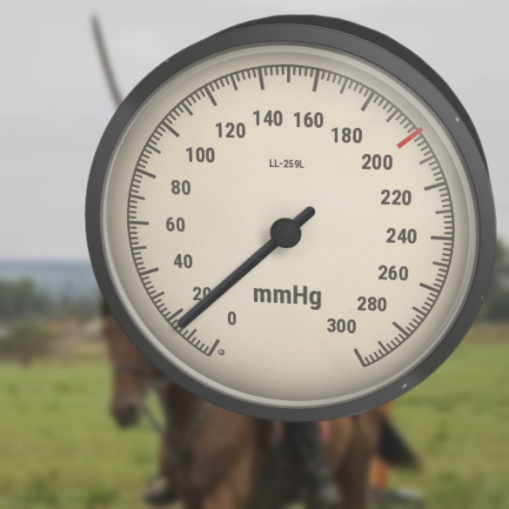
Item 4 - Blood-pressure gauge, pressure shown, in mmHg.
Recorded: 16 mmHg
